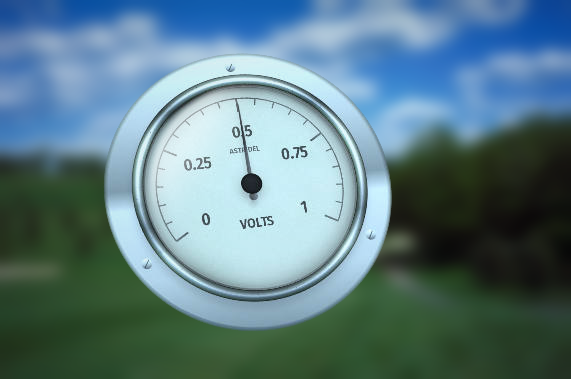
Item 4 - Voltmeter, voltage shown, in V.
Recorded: 0.5 V
